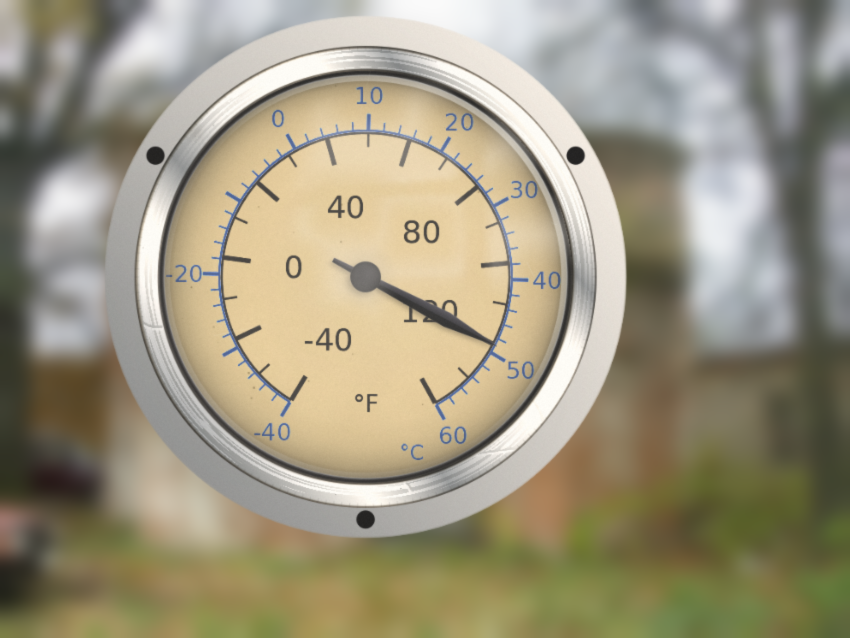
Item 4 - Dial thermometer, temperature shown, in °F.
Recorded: 120 °F
